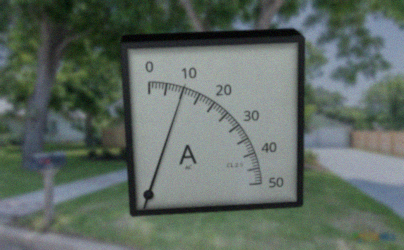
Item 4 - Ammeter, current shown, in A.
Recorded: 10 A
